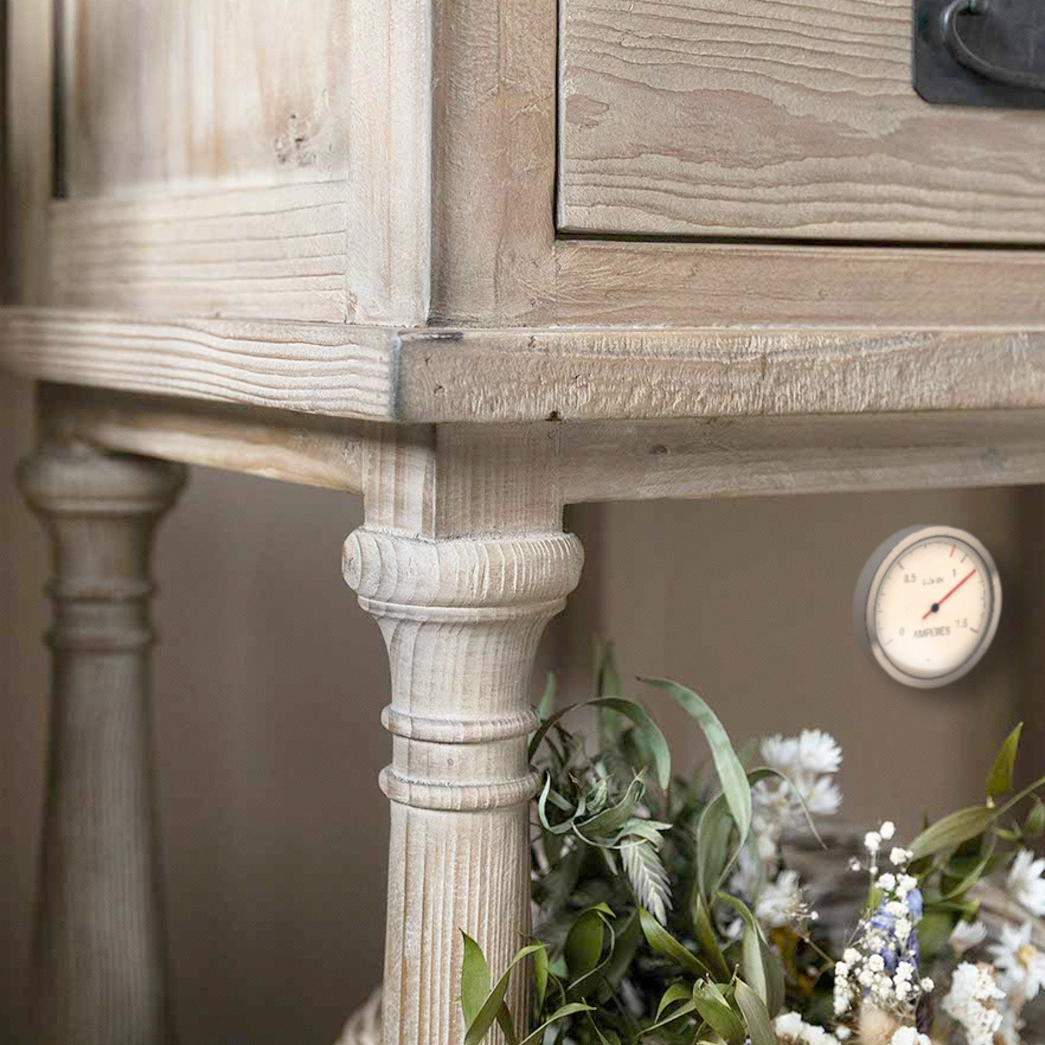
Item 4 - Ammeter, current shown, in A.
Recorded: 1.1 A
